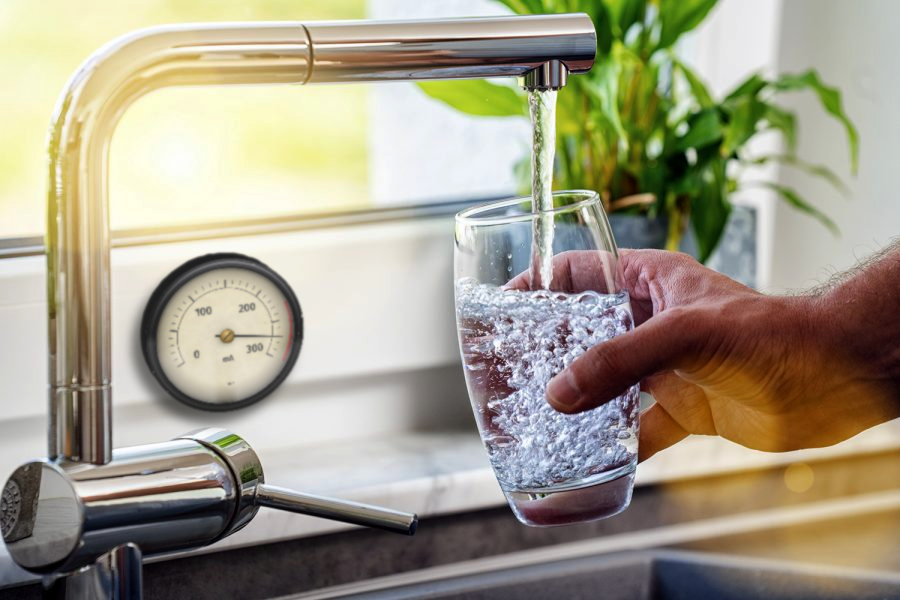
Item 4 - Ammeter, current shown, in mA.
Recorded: 270 mA
